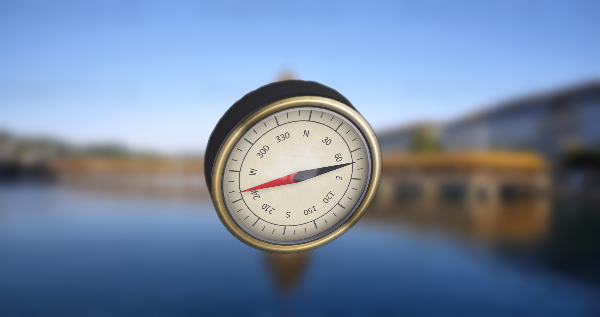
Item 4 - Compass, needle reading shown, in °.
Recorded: 250 °
